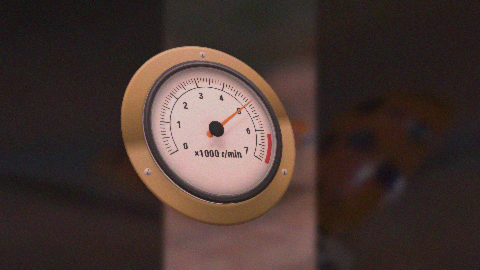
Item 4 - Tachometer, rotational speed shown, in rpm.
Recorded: 5000 rpm
